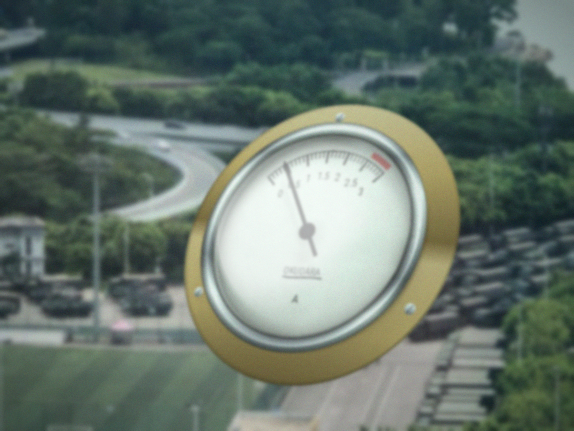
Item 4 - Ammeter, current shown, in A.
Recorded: 0.5 A
